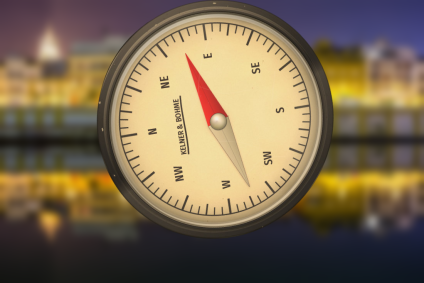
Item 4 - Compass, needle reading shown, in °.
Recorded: 72.5 °
